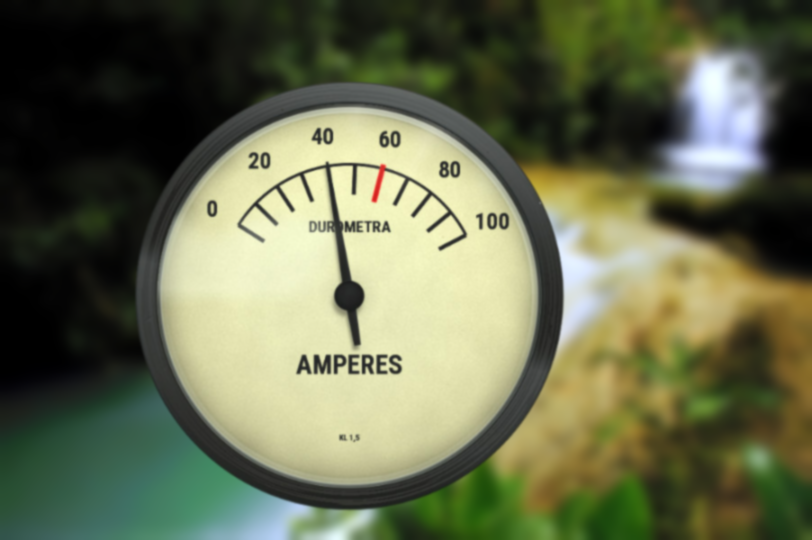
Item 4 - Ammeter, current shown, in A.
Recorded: 40 A
